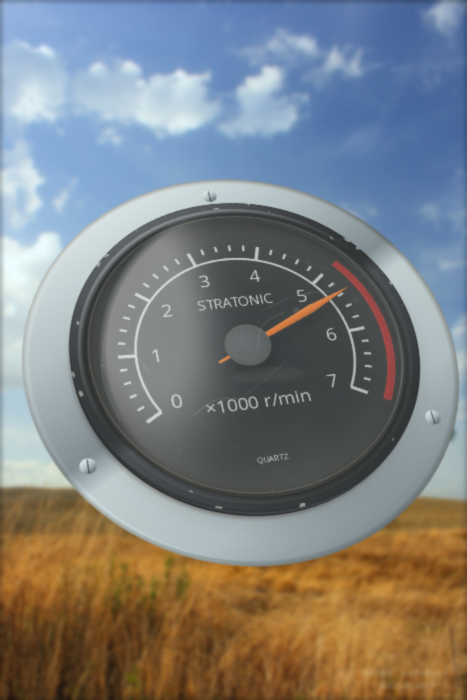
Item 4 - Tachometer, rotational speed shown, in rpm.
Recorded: 5400 rpm
